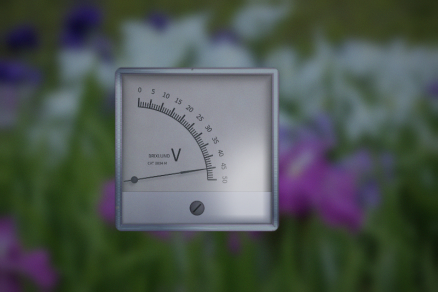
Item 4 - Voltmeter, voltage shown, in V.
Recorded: 45 V
